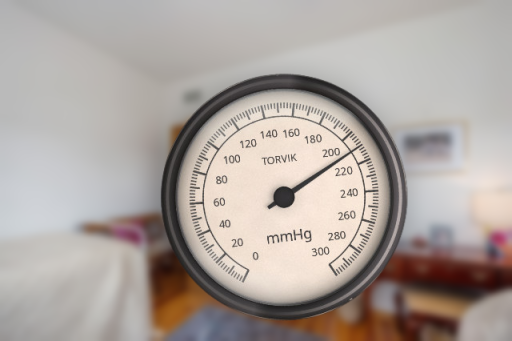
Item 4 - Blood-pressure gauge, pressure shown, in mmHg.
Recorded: 210 mmHg
